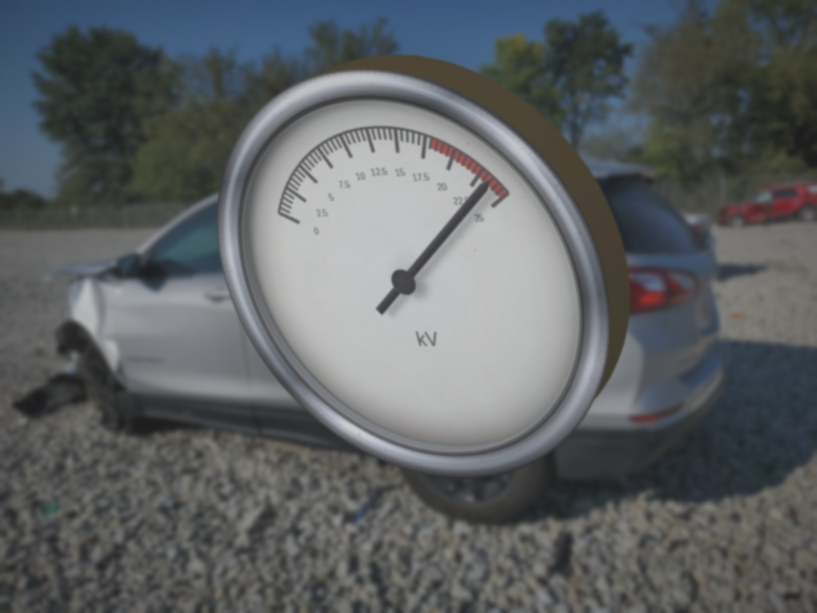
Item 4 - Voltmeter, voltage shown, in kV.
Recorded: 23.5 kV
